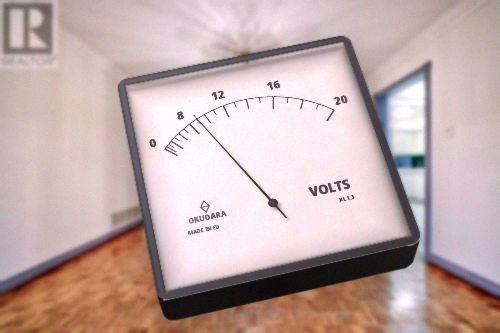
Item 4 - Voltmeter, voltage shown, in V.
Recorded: 9 V
